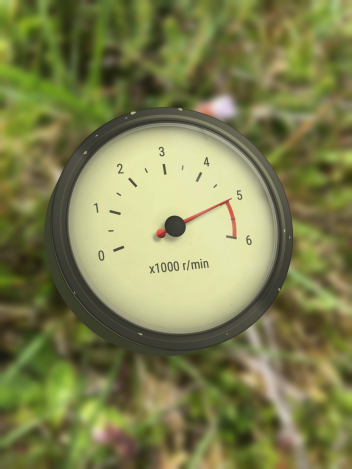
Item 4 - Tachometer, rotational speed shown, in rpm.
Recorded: 5000 rpm
